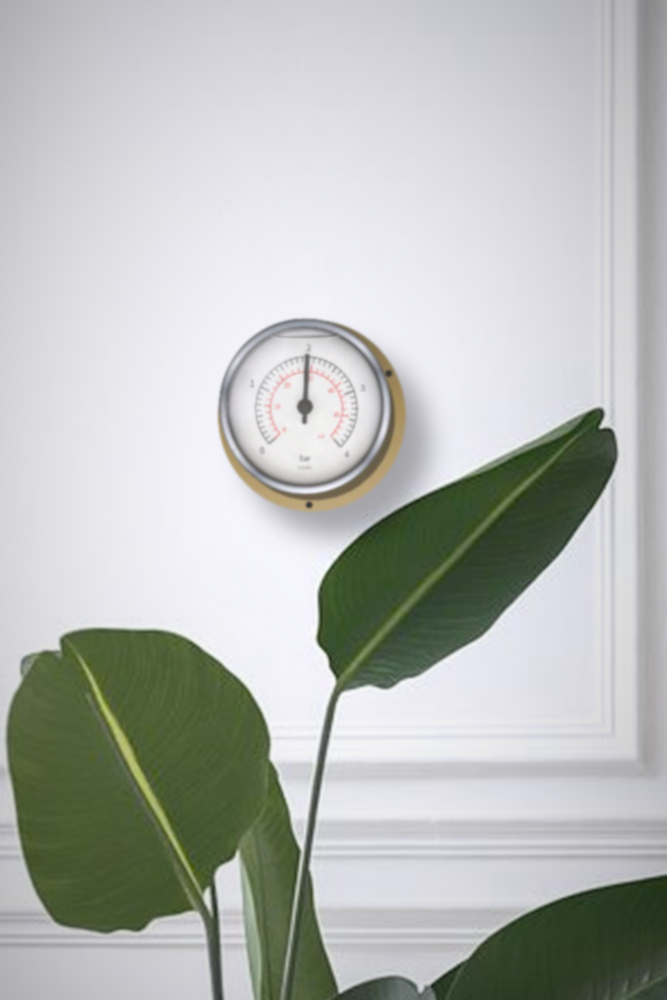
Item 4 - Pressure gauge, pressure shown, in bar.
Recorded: 2 bar
